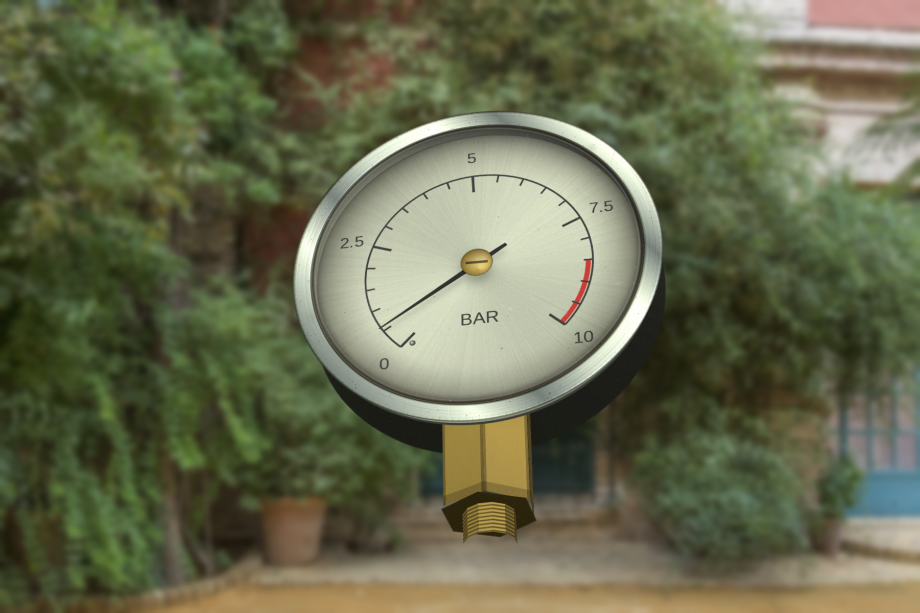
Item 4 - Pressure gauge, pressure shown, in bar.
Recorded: 0.5 bar
